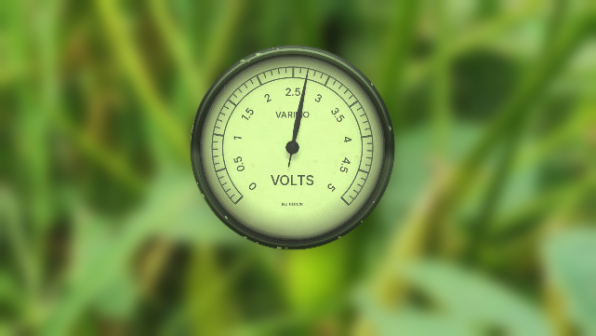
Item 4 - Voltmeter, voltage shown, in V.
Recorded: 2.7 V
